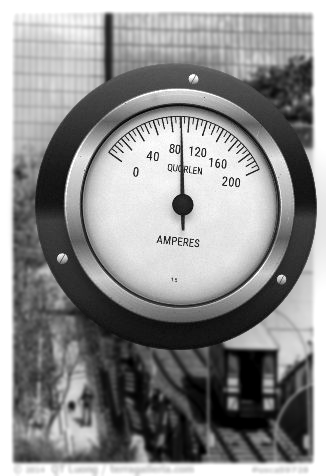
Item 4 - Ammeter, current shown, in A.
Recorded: 90 A
